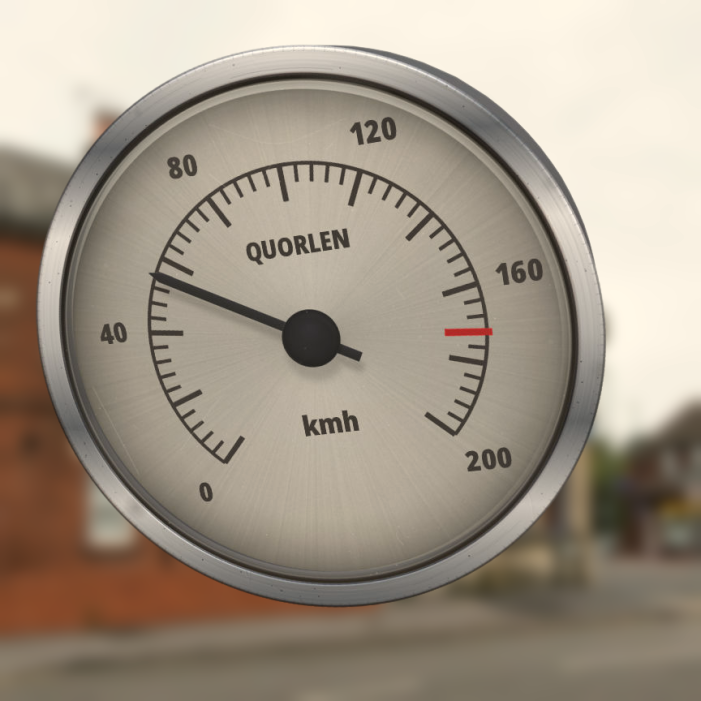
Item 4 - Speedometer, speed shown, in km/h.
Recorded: 56 km/h
